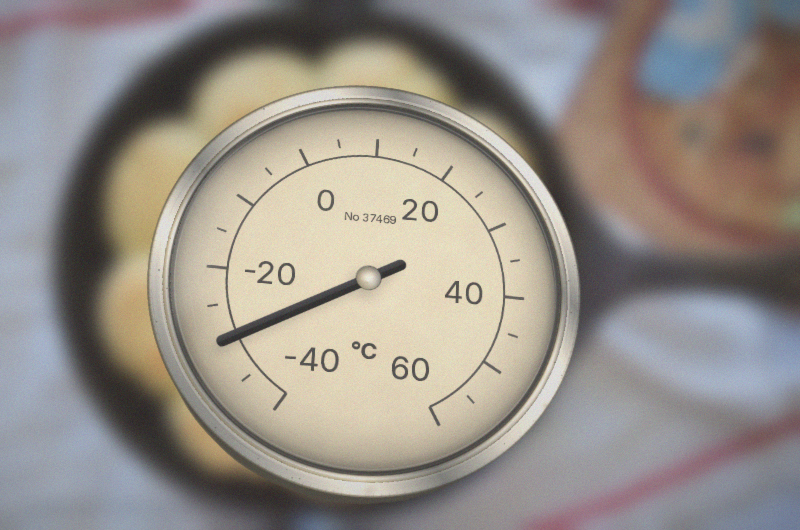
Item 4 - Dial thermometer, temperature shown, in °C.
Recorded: -30 °C
